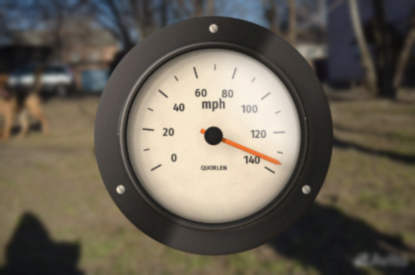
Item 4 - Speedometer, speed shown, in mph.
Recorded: 135 mph
